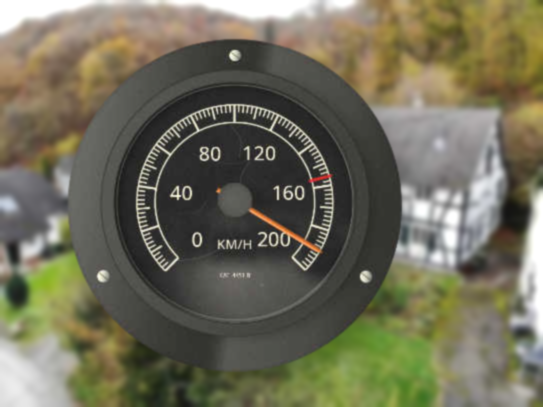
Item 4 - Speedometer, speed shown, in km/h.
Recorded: 190 km/h
